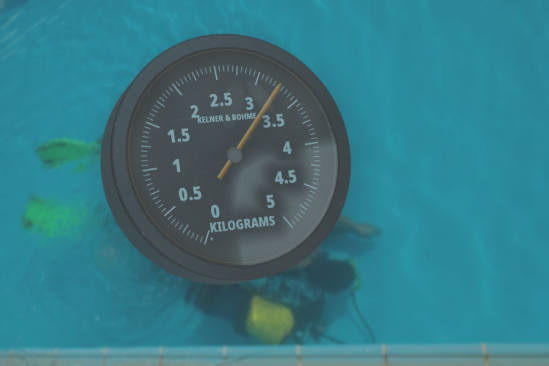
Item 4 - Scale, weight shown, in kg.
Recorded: 3.25 kg
